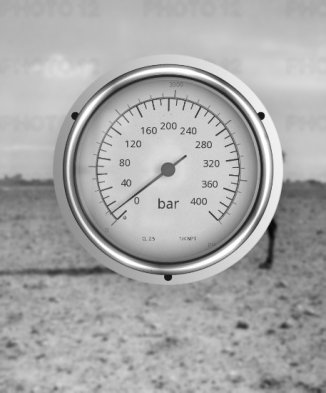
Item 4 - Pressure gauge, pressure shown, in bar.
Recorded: 10 bar
